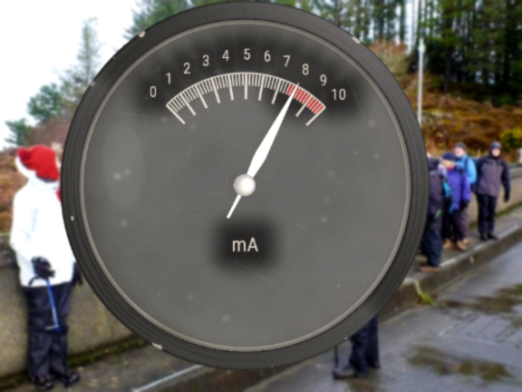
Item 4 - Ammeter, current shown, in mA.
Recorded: 8 mA
